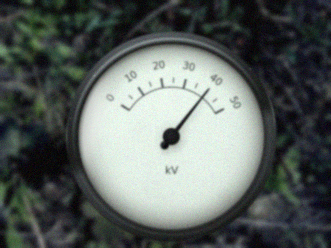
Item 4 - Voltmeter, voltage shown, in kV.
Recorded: 40 kV
